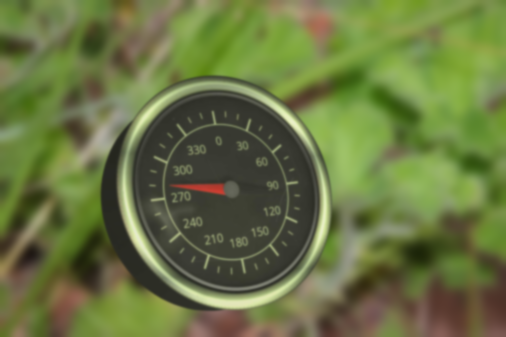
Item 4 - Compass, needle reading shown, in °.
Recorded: 280 °
